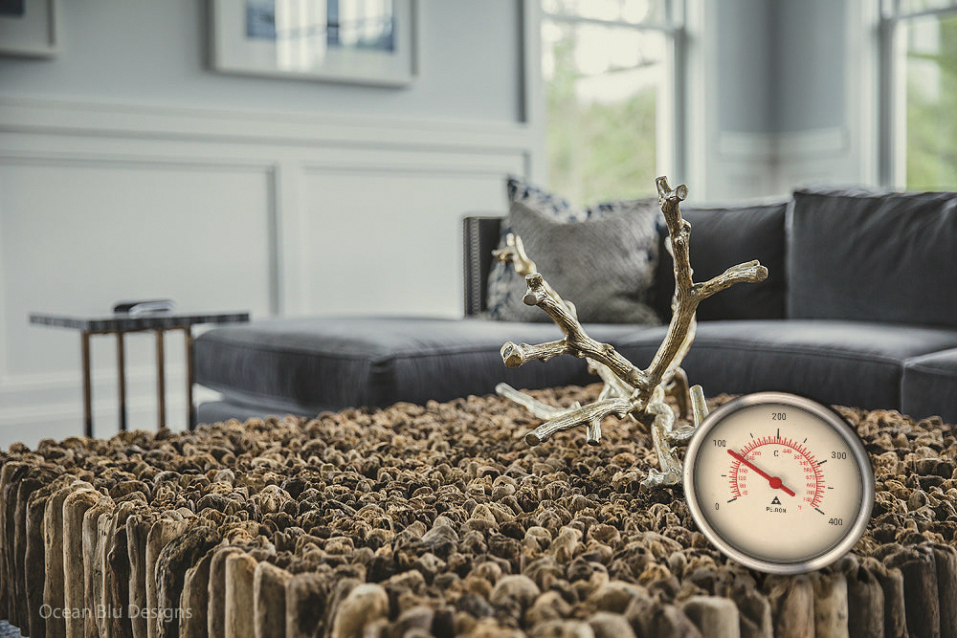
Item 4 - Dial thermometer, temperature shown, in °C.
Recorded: 100 °C
